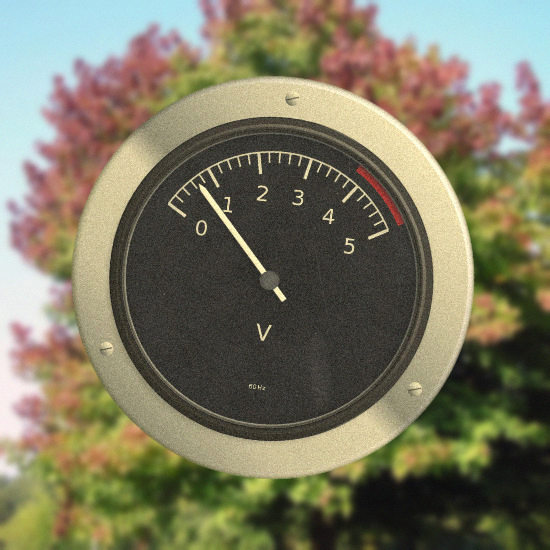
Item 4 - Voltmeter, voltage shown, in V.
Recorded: 0.7 V
